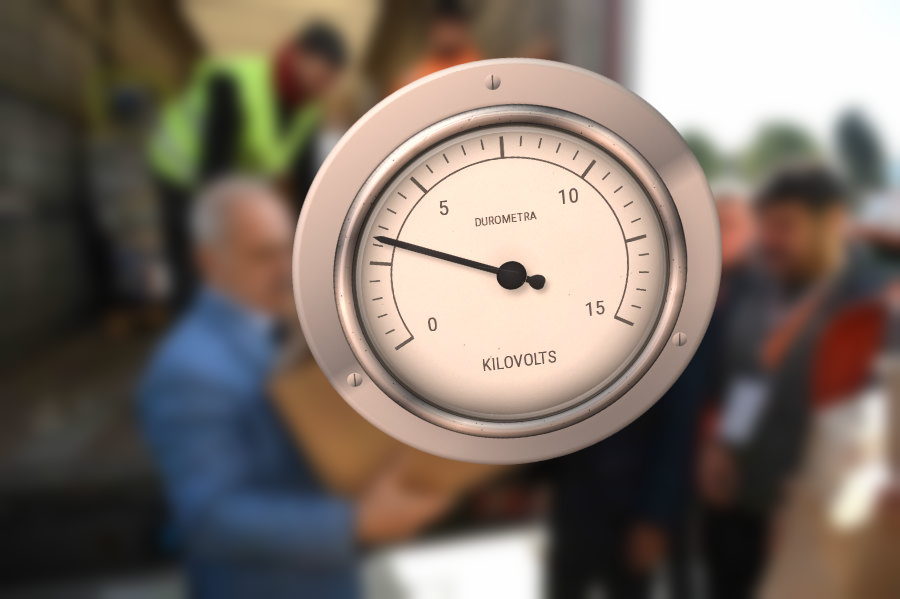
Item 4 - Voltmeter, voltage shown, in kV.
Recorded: 3.25 kV
